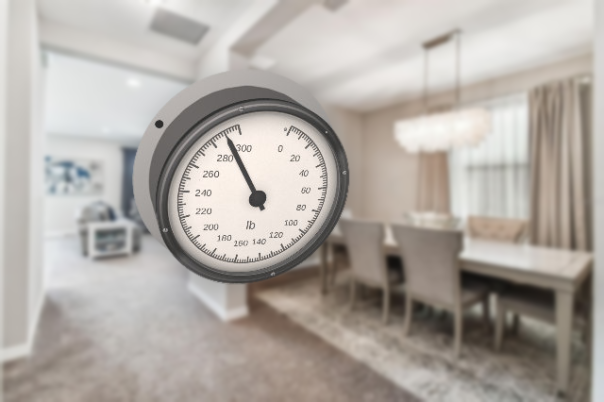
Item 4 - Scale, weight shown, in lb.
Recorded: 290 lb
